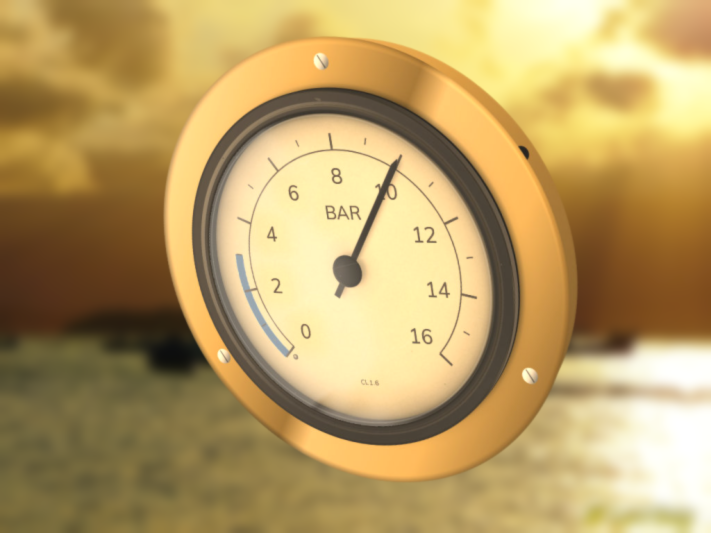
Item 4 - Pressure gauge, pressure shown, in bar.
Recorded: 10 bar
